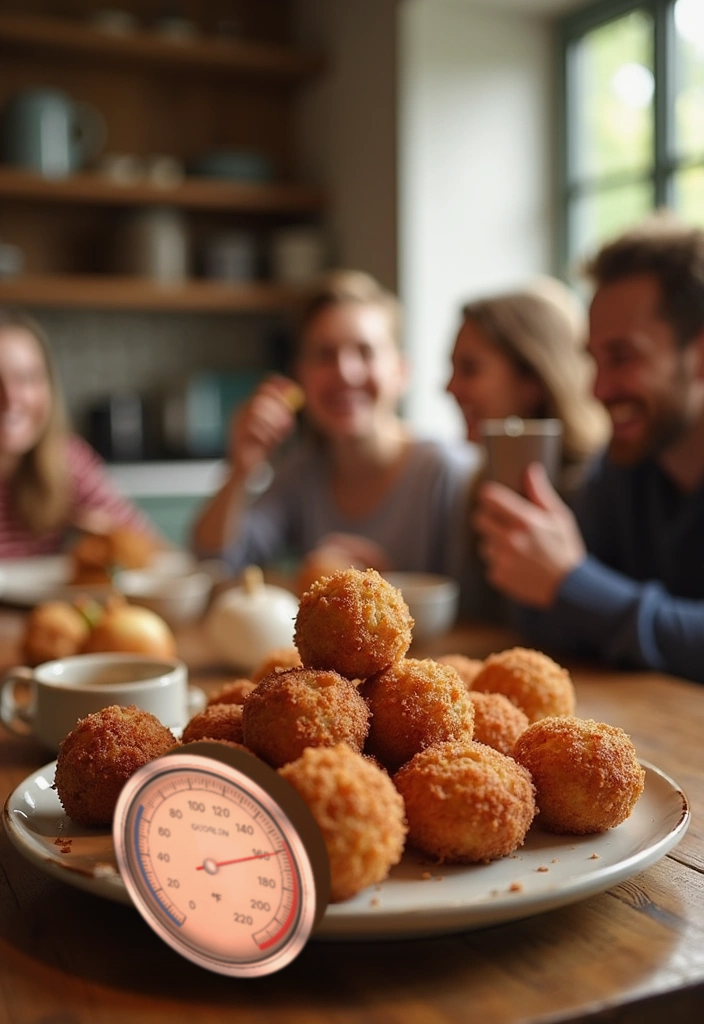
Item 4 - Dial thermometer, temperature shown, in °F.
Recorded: 160 °F
